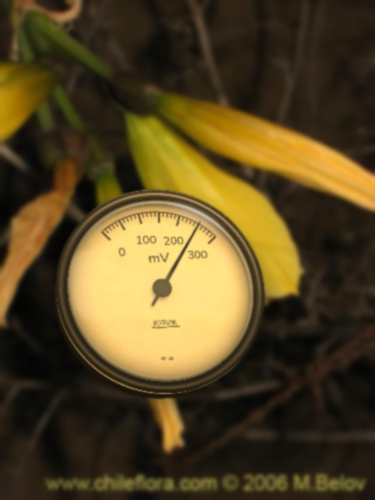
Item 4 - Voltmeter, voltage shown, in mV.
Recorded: 250 mV
